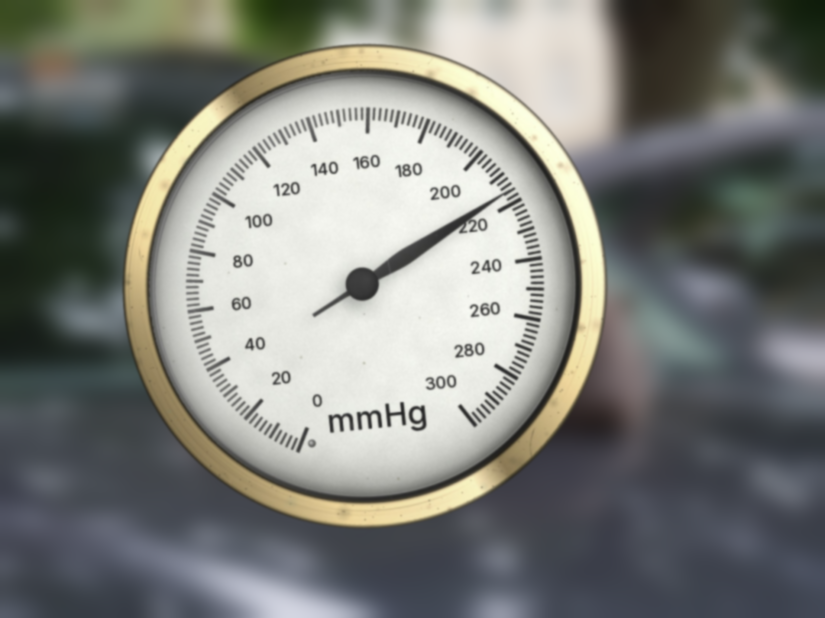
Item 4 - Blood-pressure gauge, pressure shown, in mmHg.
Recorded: 216 mmHg
